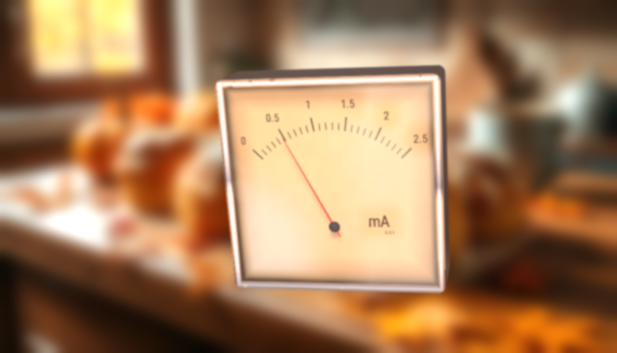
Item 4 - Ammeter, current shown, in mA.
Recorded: 0.5 mA
